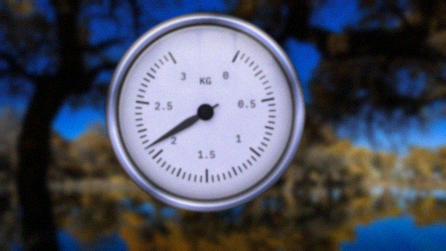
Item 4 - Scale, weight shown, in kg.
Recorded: 2.1 kg
